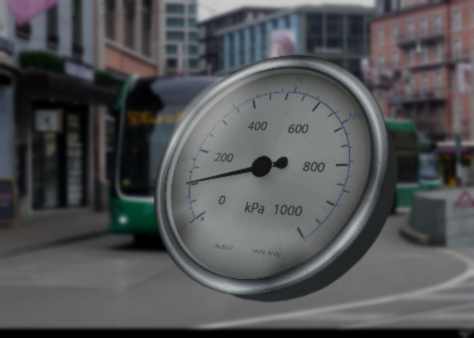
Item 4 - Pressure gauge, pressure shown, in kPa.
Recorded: 100 kPa
